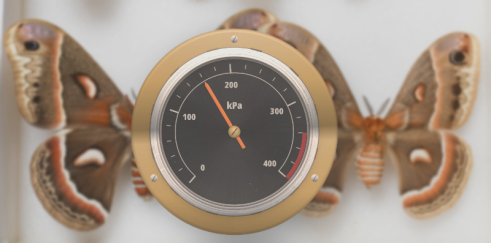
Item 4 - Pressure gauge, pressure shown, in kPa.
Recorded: 160 kPa
